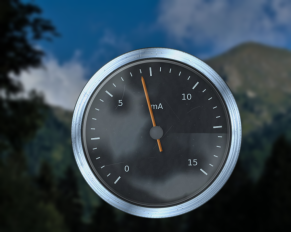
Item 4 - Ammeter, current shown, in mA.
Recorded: 7 mA
